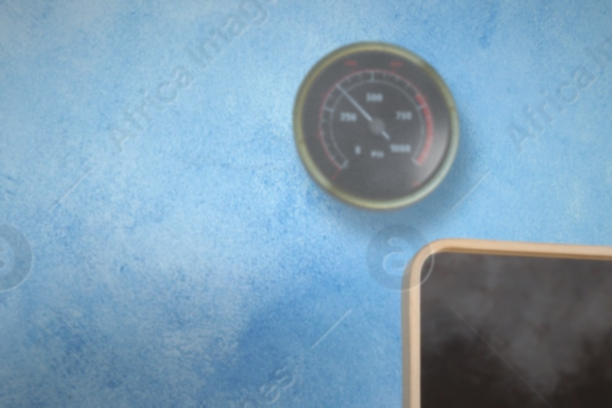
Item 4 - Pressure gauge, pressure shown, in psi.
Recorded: 350 psi
